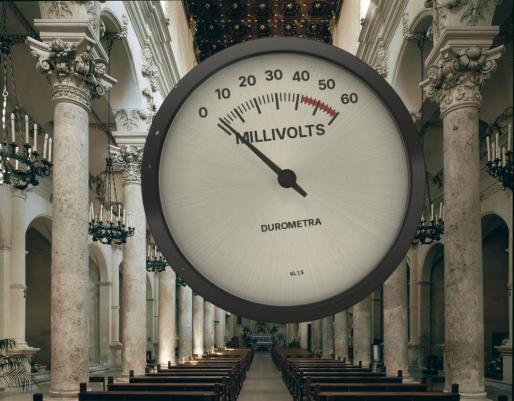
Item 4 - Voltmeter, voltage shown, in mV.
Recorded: 2 mV
